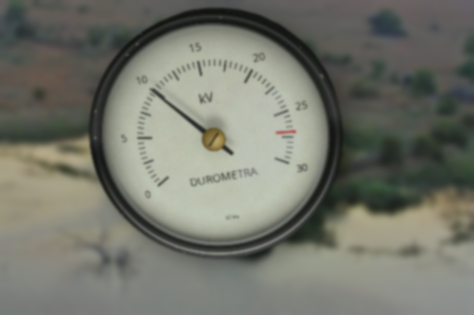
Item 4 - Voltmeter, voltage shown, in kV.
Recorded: 10 kV
